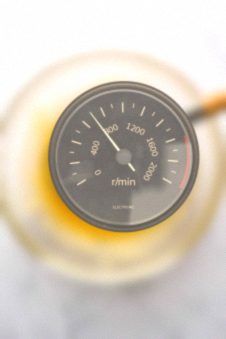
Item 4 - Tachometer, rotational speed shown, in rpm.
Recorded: 700 rpm
